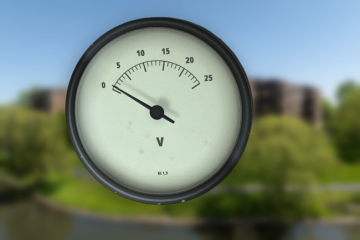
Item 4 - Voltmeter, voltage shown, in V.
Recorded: 1 V
